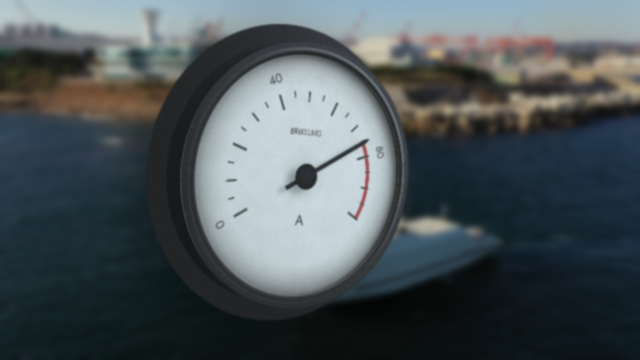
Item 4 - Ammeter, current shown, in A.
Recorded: 75 A
